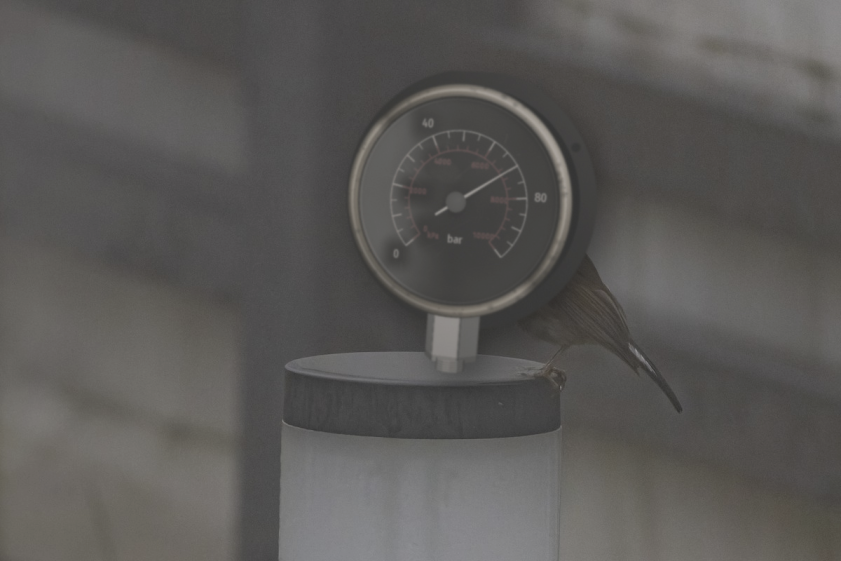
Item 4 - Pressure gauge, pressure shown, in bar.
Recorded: 70 bar
